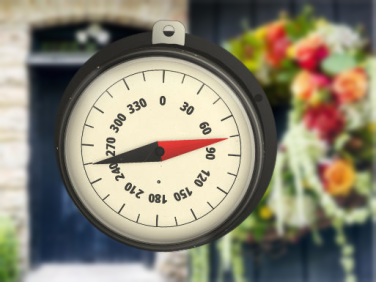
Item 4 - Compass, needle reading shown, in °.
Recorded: 75 °
